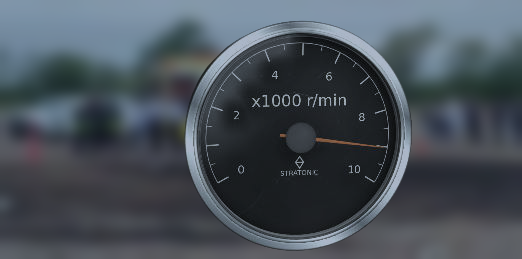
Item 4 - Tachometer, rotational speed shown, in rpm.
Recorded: 9000 rpm
